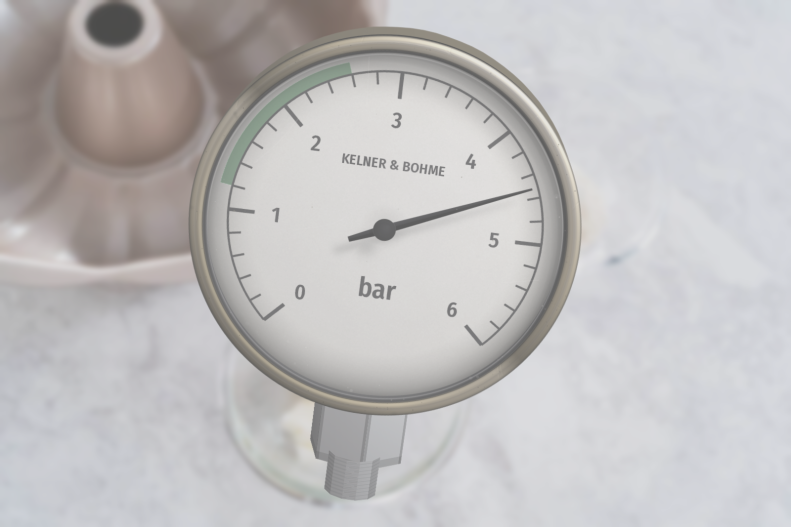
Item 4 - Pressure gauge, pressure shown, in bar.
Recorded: 4.5 bar
